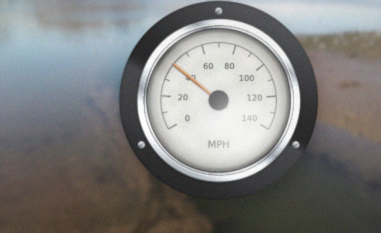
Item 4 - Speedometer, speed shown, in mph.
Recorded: 40 mph
